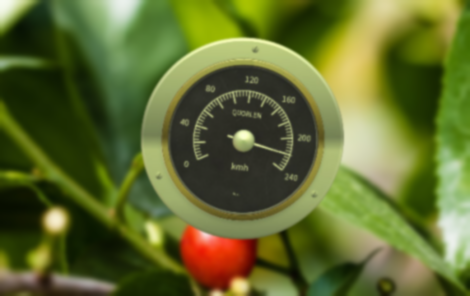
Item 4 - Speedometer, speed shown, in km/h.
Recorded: 220 km/h
